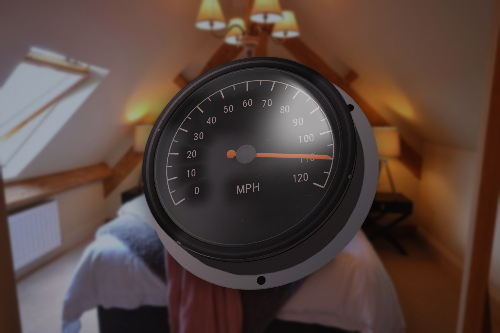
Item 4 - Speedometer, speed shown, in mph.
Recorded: 110 mph
